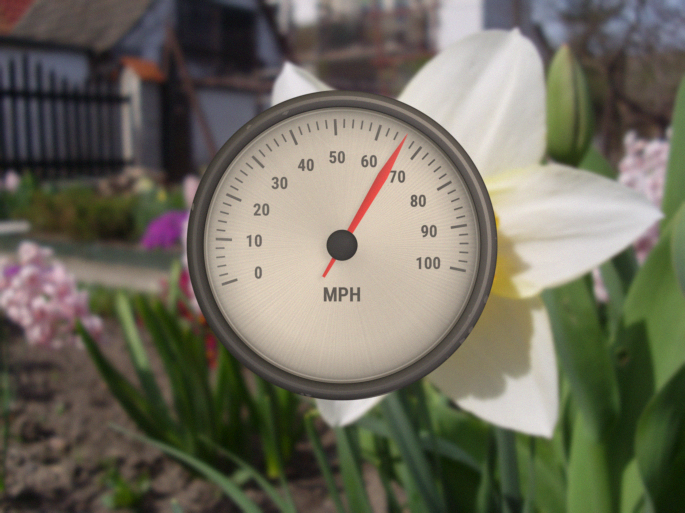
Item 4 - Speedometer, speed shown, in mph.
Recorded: 66 mph
